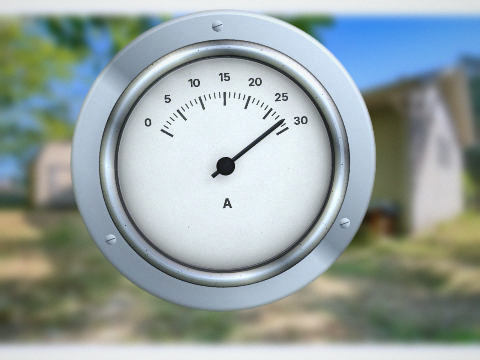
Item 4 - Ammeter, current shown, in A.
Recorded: 28 A
